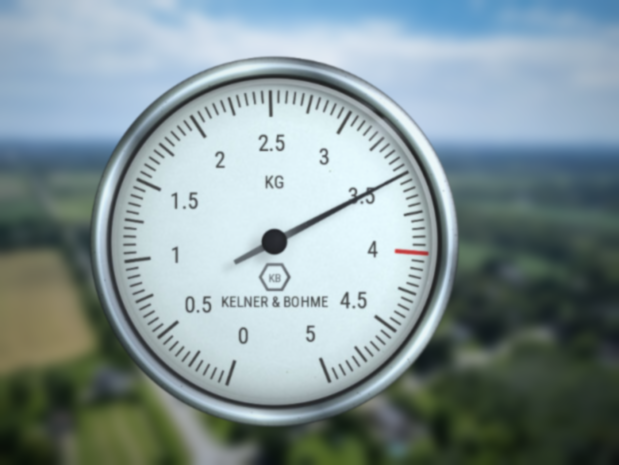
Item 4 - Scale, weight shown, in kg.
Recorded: 3.5 kg
